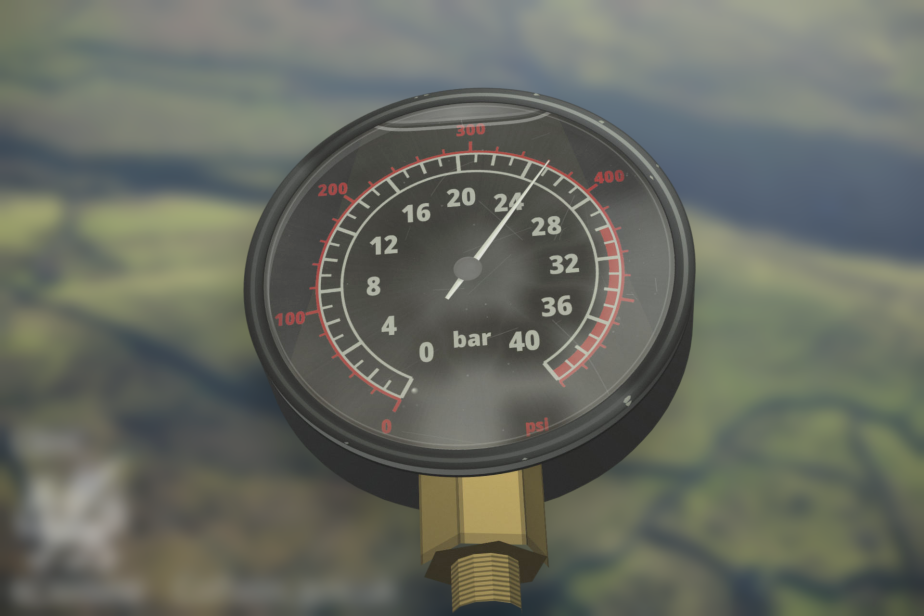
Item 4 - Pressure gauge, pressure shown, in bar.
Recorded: 25 bar
